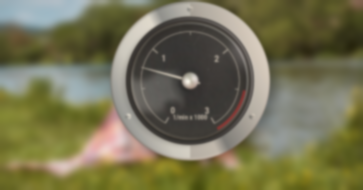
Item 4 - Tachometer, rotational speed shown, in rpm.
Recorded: 750 rpm
